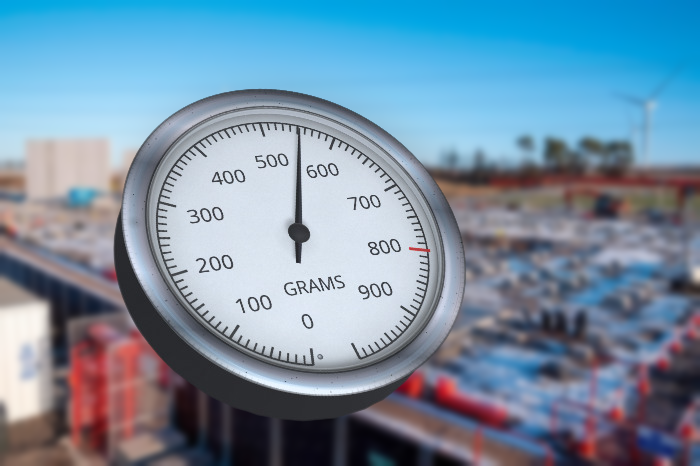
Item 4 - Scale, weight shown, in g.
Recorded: 550 g
